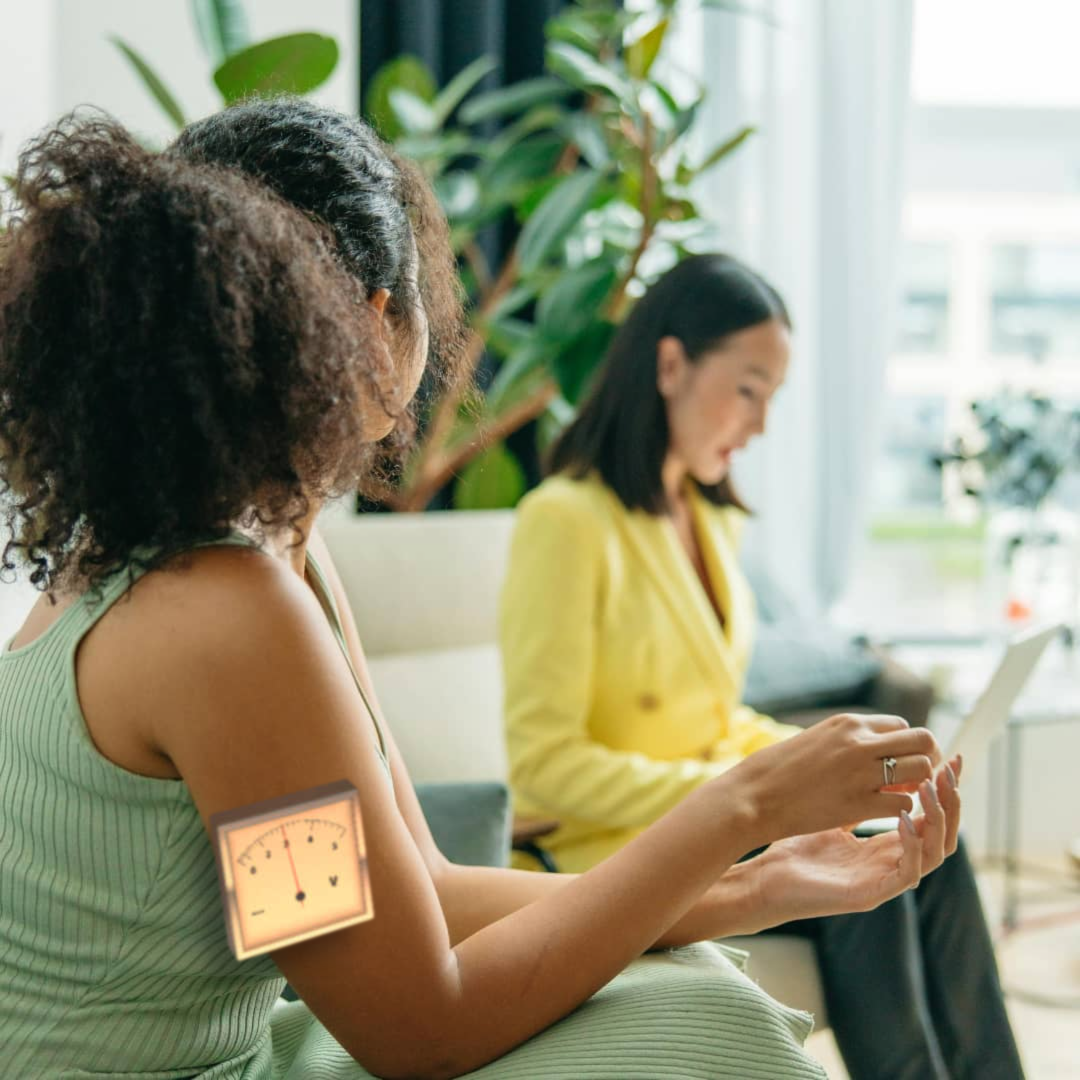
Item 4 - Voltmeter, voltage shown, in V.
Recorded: 3 V
